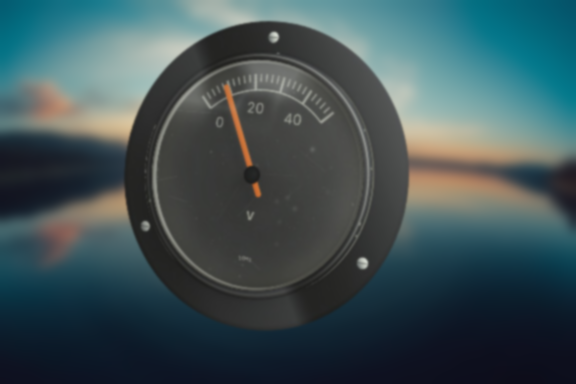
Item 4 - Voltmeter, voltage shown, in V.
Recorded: 10 V
